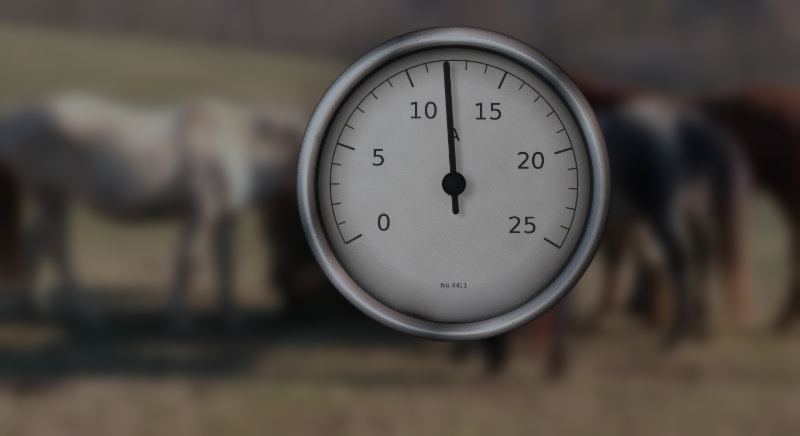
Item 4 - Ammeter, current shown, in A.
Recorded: 12 A
